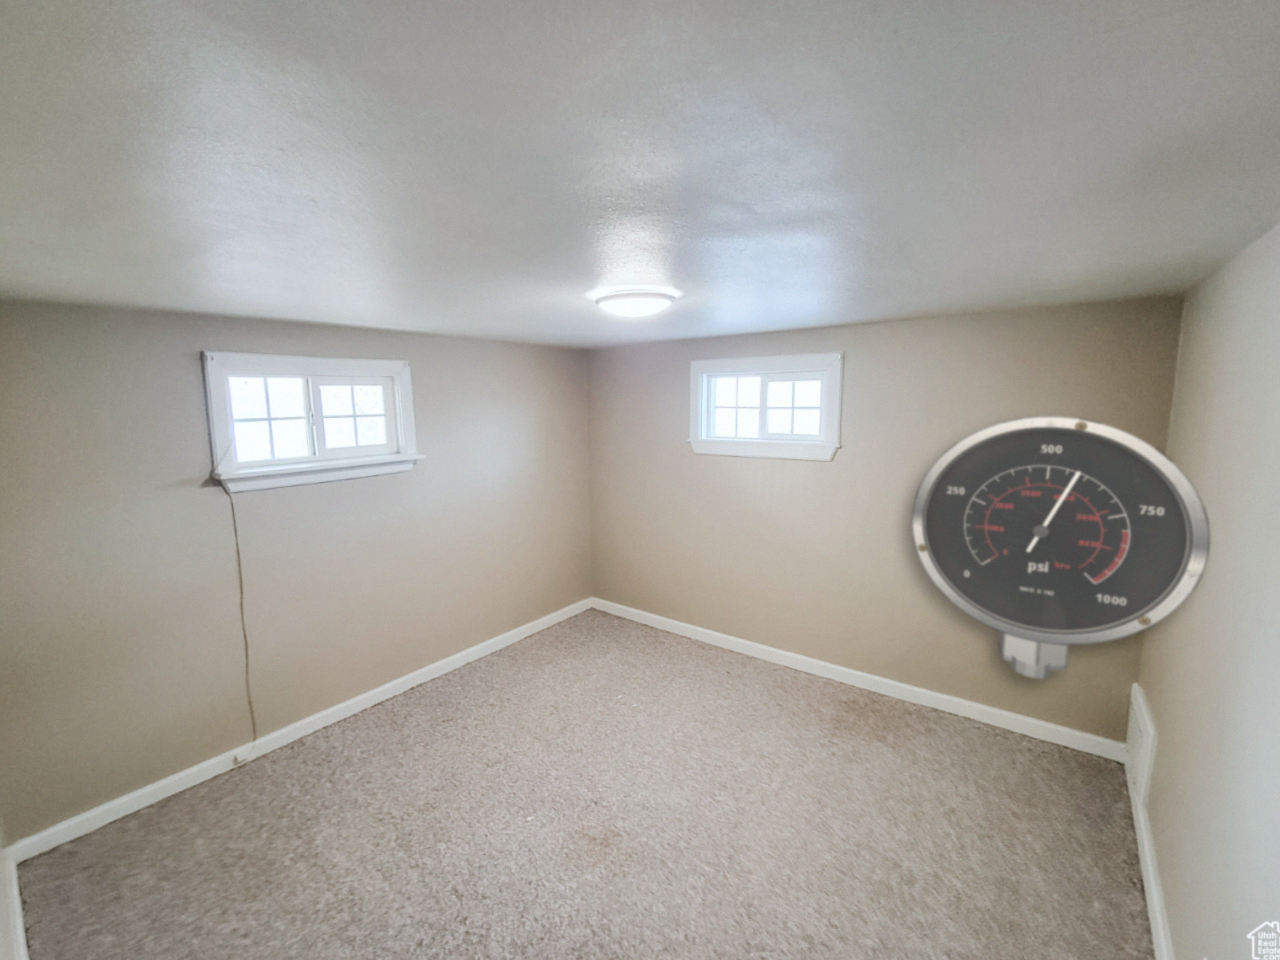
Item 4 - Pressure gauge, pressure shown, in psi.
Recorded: 575 psi
